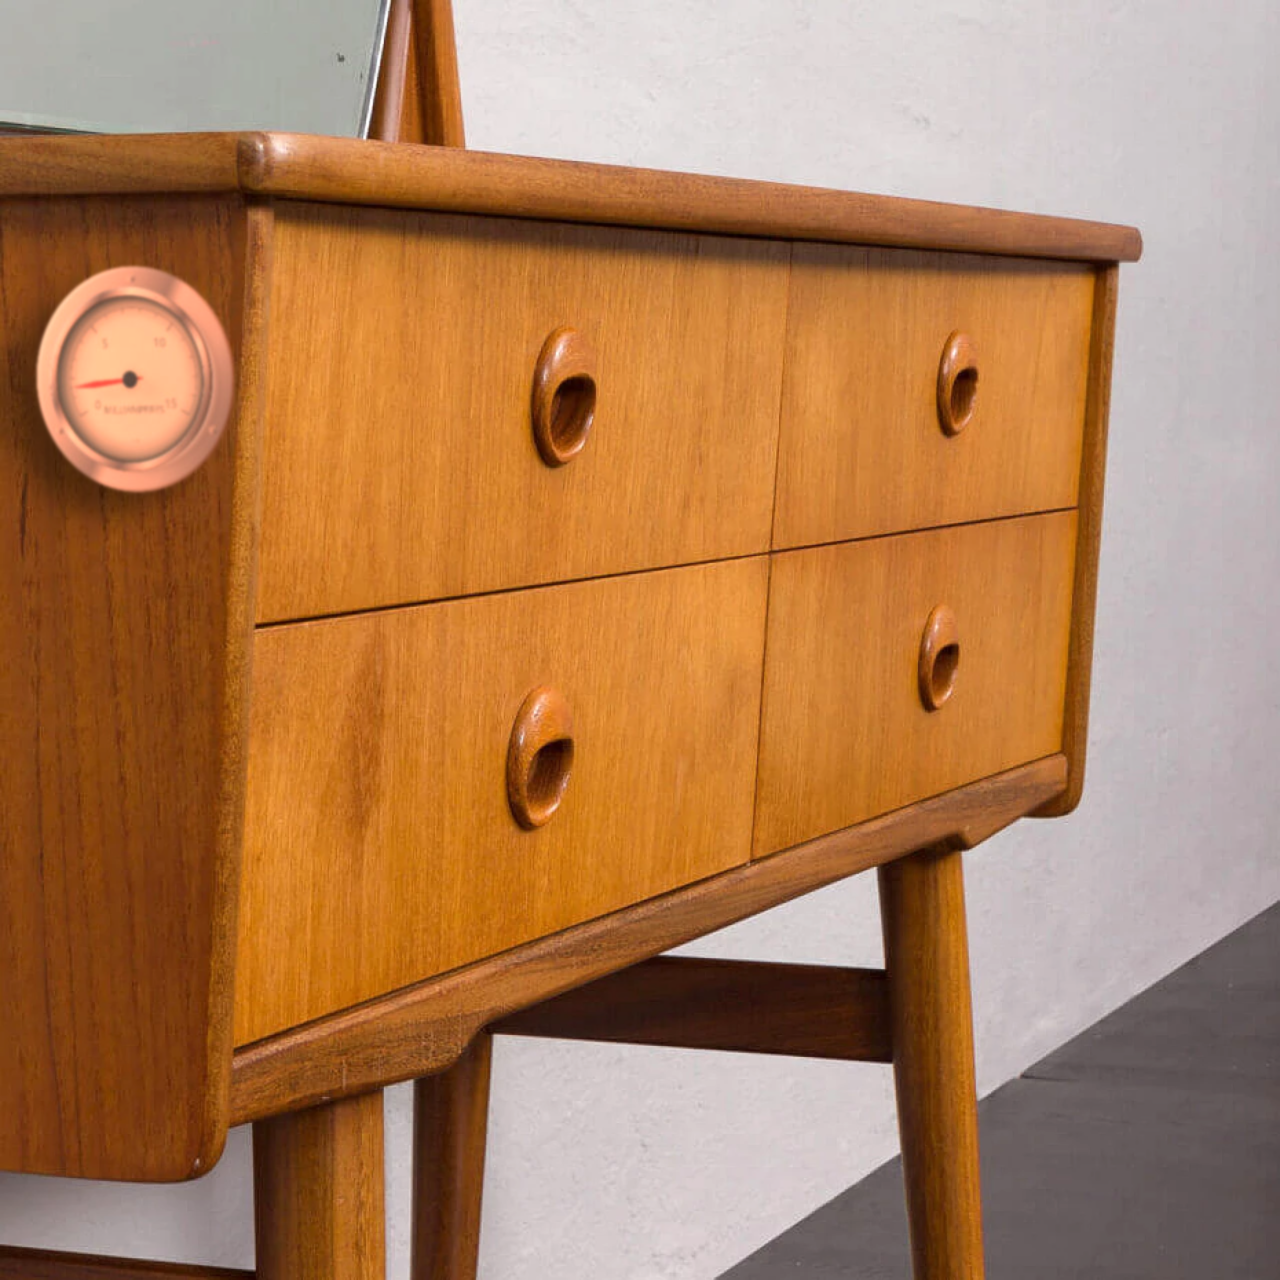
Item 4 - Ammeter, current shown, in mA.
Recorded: 1.5 mA
